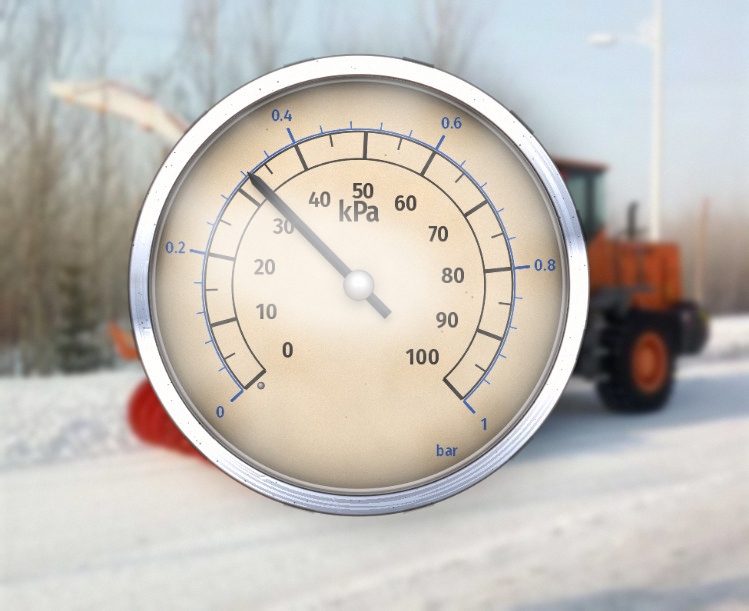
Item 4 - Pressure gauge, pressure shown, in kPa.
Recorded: 32.5 kPa
